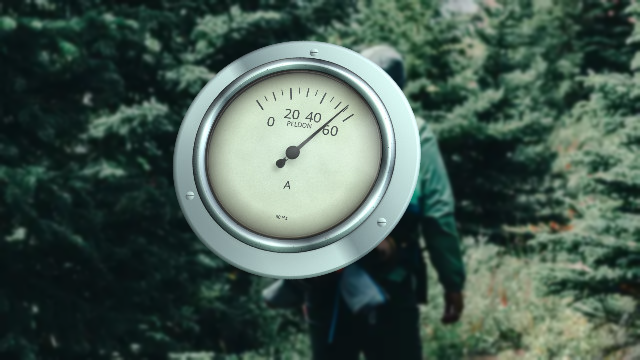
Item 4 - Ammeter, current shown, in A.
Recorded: 55 A
